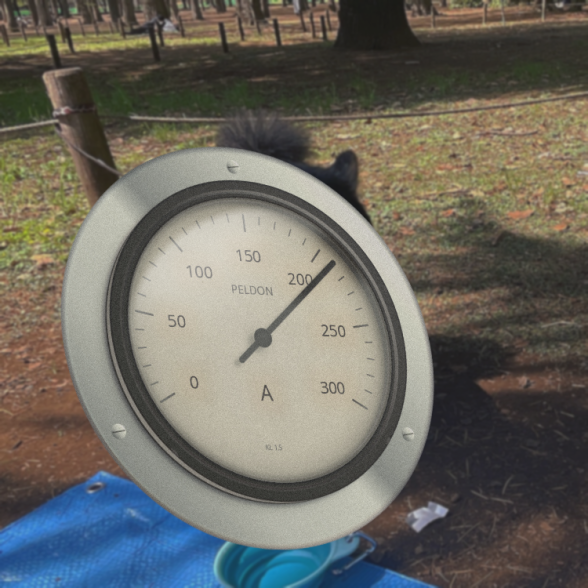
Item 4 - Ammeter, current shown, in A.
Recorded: 210 A
